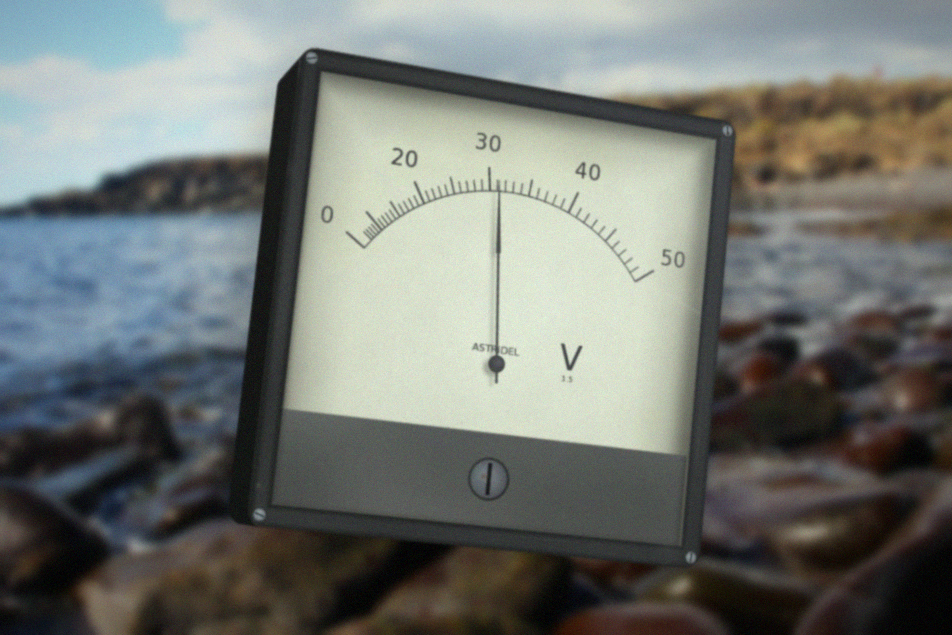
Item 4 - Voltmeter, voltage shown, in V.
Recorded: 31 V
